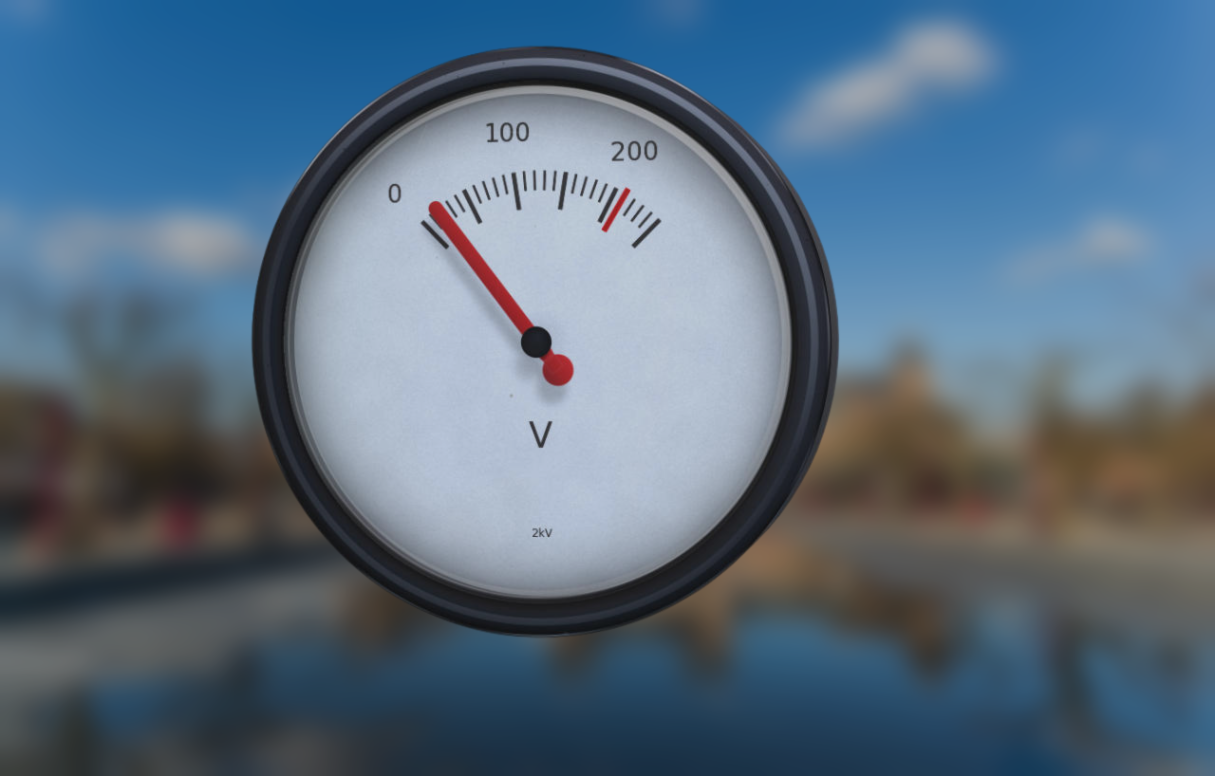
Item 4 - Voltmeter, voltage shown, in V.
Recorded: 20 V
